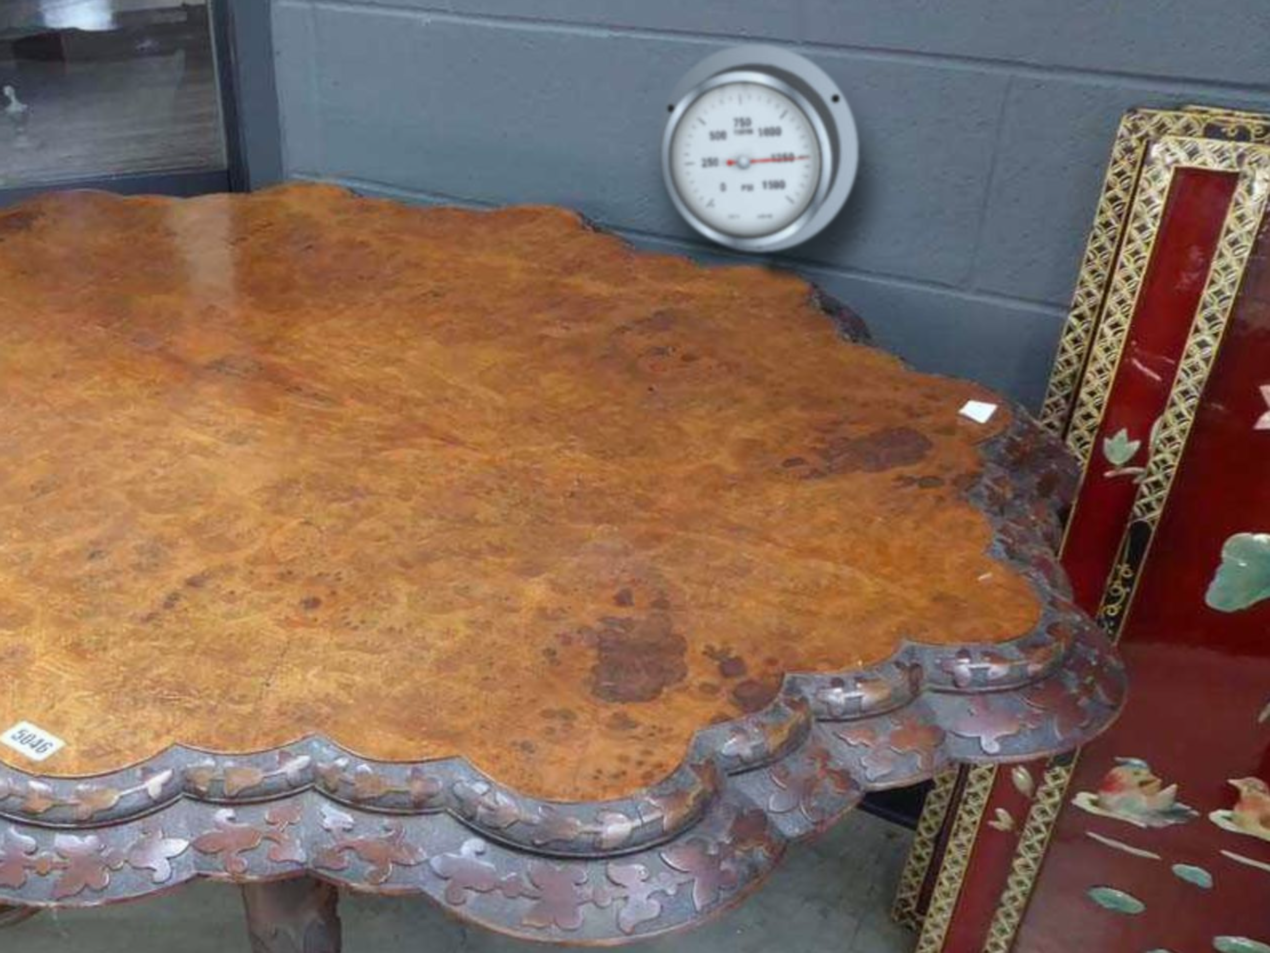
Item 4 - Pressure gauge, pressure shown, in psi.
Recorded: 1250 psi
